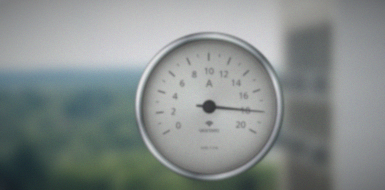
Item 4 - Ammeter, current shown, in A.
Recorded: 18 A
